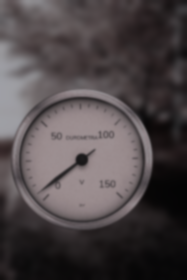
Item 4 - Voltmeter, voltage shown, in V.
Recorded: 5 V
